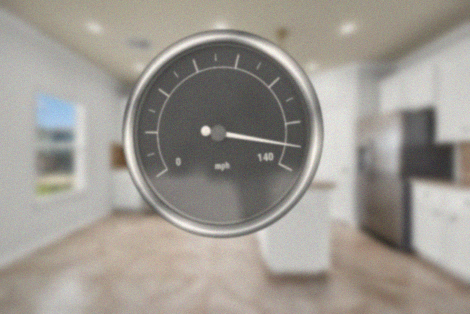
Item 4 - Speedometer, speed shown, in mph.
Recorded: 130 mph
